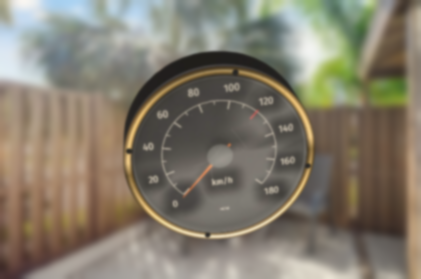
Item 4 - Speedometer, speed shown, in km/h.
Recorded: 0 km/h
